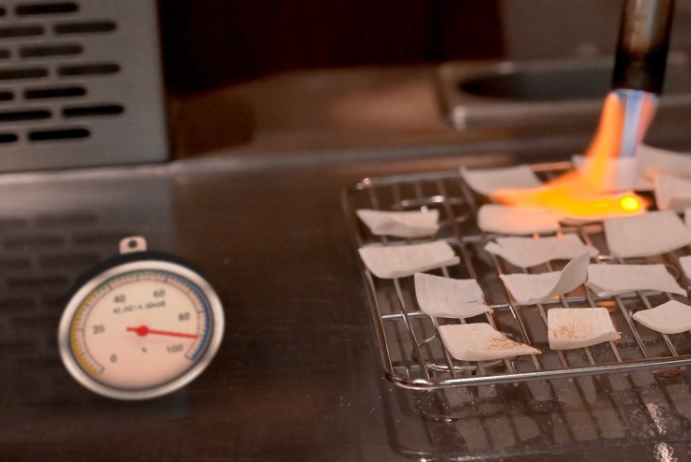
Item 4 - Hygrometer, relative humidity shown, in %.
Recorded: 90 %
